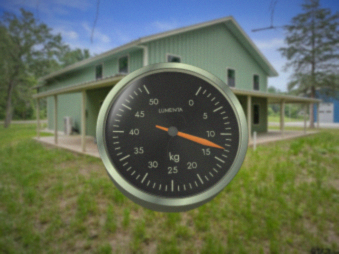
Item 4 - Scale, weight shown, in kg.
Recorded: 13 kg
